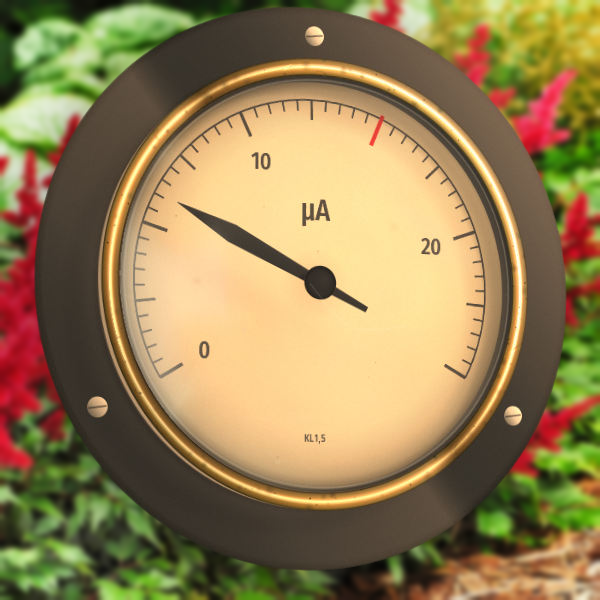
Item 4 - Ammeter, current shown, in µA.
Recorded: 6 µA
